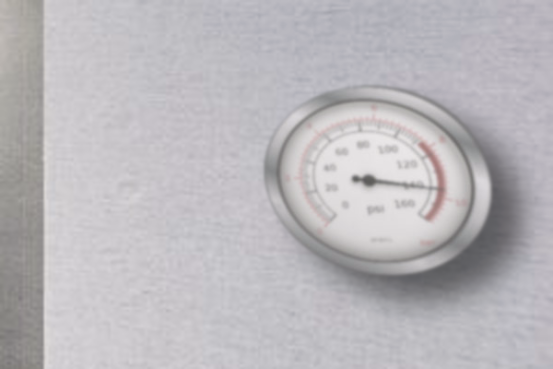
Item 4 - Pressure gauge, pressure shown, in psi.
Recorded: 140 psi
